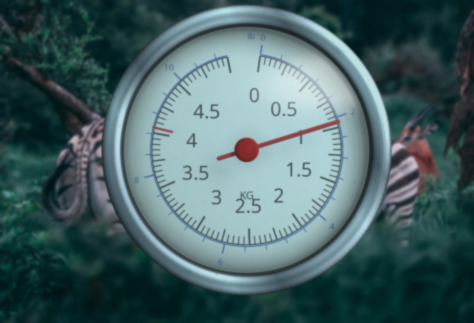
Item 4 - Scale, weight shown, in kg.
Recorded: 0.95 kg
